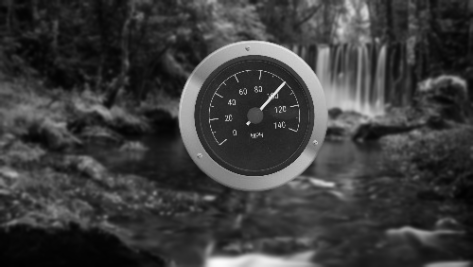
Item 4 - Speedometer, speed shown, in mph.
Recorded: 100 mph
